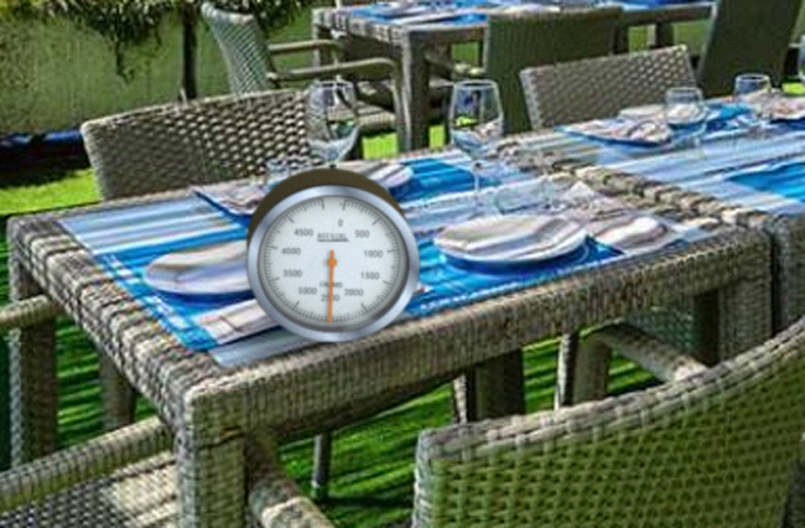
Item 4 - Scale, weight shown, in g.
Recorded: 2500 g
